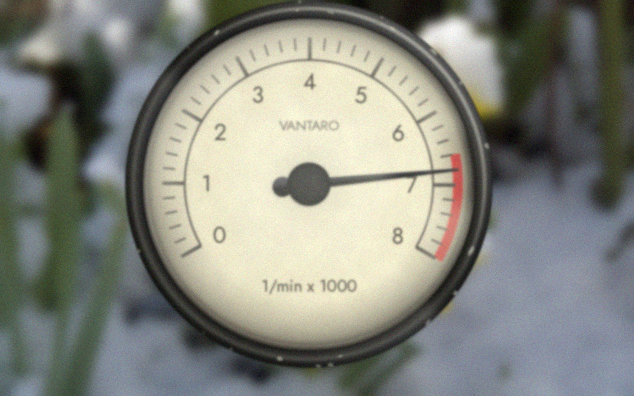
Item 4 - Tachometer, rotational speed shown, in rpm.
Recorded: 6800 rpm
